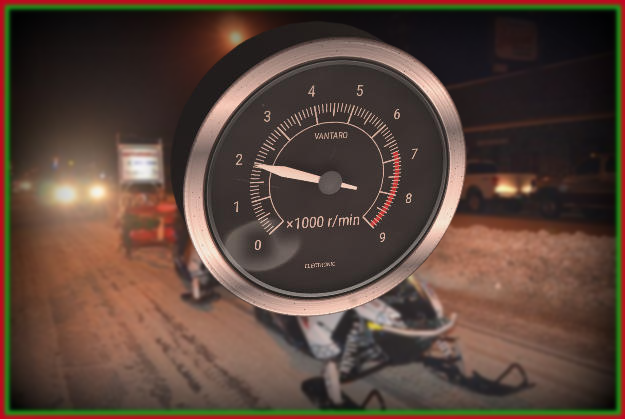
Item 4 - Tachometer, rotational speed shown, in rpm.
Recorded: 2000 rpm
